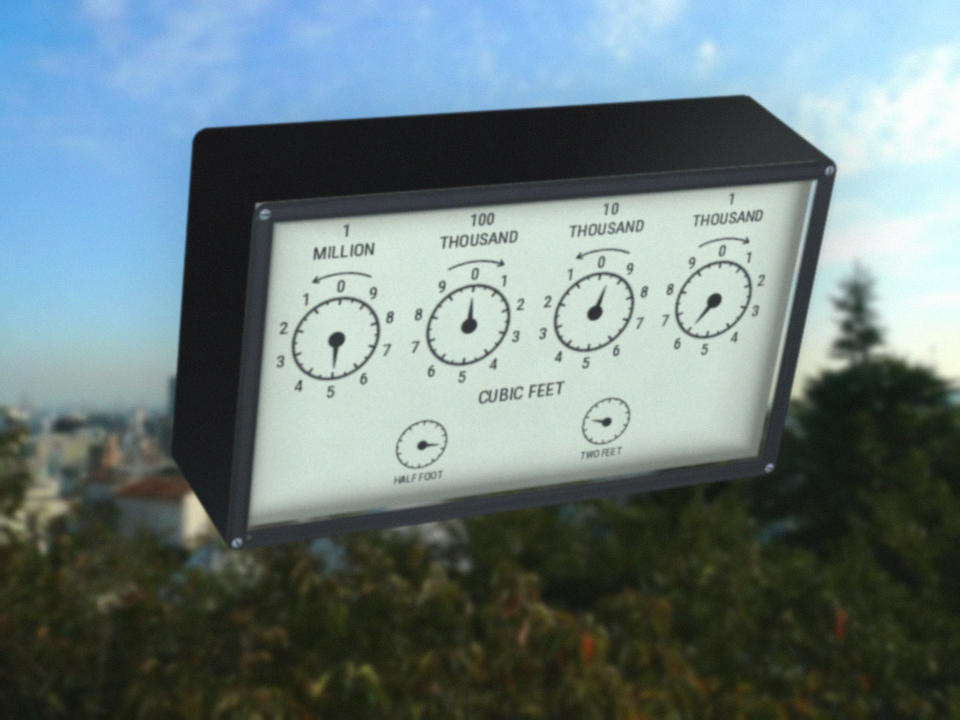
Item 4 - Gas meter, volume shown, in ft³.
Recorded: 499600 ft³
